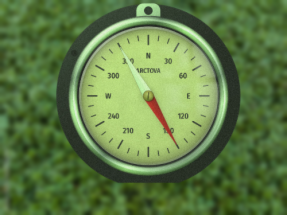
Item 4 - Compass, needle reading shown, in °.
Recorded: 150 °
